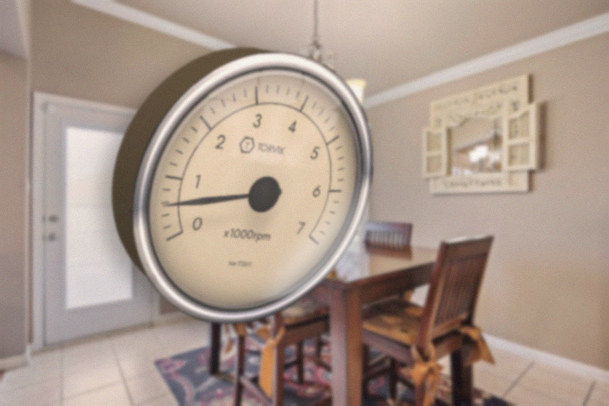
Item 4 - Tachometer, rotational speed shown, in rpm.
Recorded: 600 rpm
